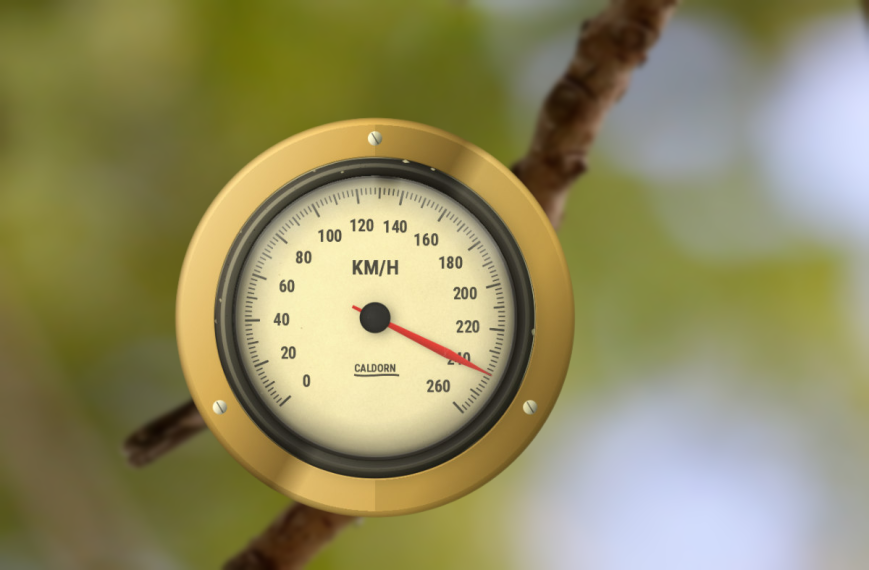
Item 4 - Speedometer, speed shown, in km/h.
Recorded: 240 km/h
